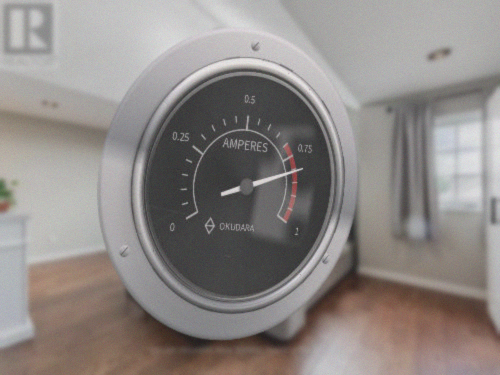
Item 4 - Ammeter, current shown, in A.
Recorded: 0.8 A
